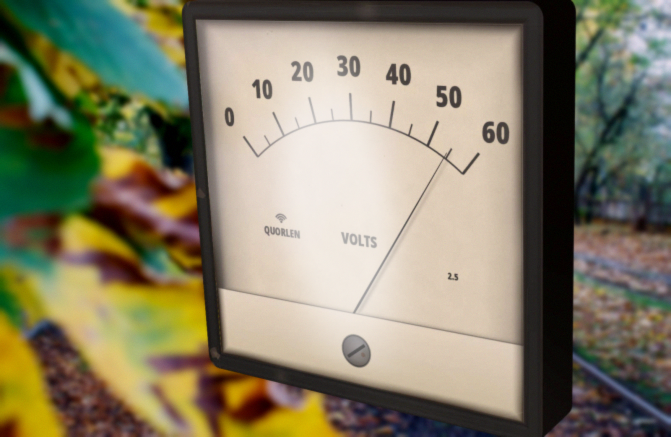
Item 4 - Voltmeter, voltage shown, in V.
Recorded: 55 V
